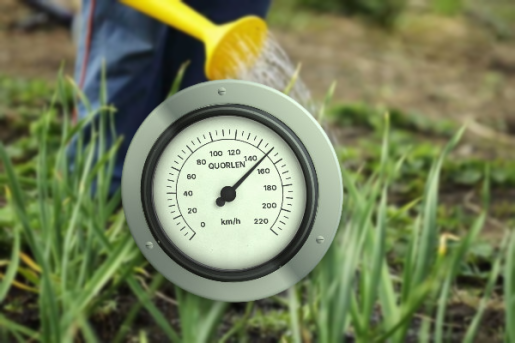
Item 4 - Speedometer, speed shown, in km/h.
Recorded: 150 km/h
